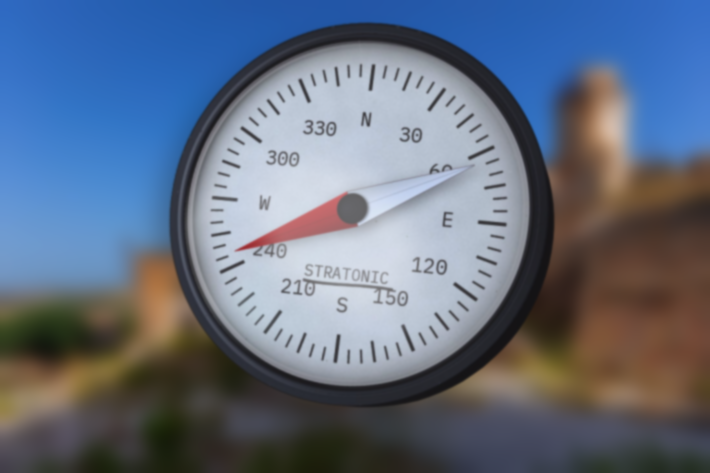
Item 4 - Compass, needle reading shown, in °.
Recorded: 245 °
